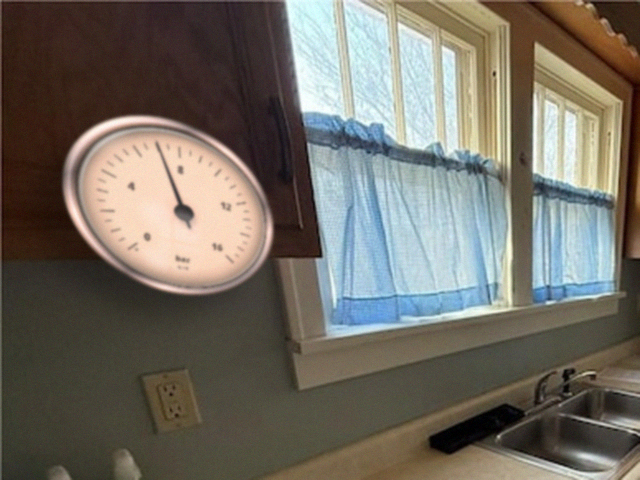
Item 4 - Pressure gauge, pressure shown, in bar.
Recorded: 7 bar
